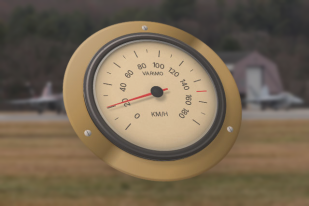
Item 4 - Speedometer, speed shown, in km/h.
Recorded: 20 km/h
